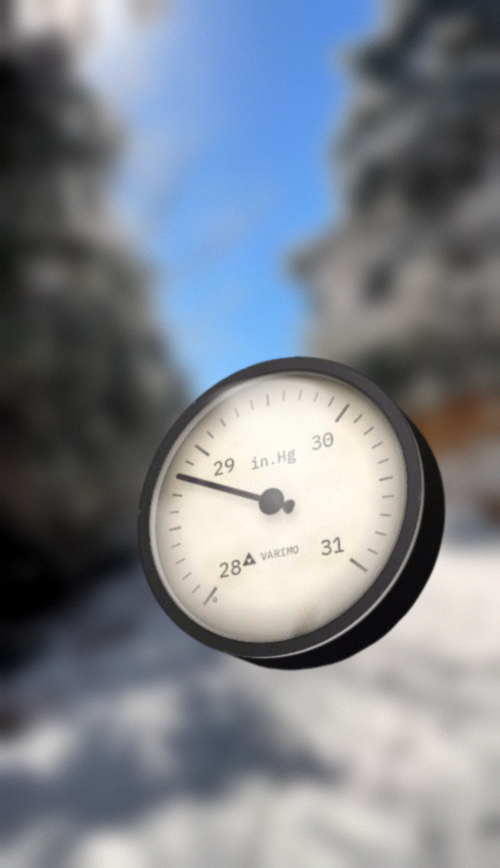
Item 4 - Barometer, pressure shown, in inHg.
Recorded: 28.8 inHg
